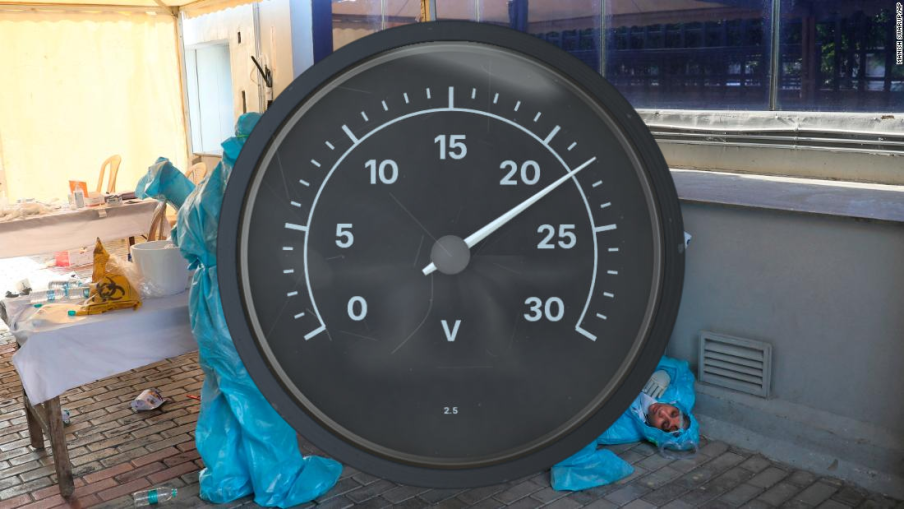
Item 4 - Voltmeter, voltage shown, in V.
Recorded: 22 V
